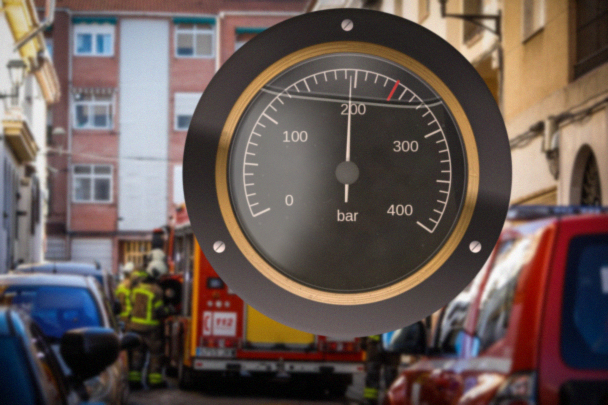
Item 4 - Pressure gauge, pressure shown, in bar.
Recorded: 195 bar
